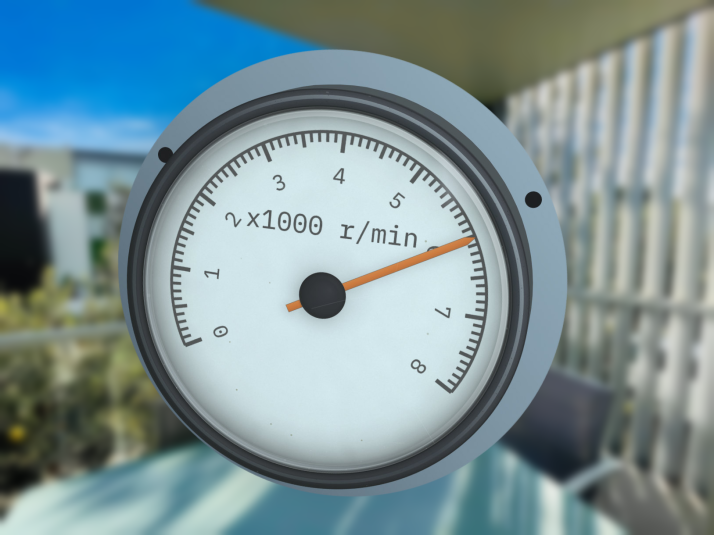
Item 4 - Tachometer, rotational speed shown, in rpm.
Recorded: 6000 rpm
